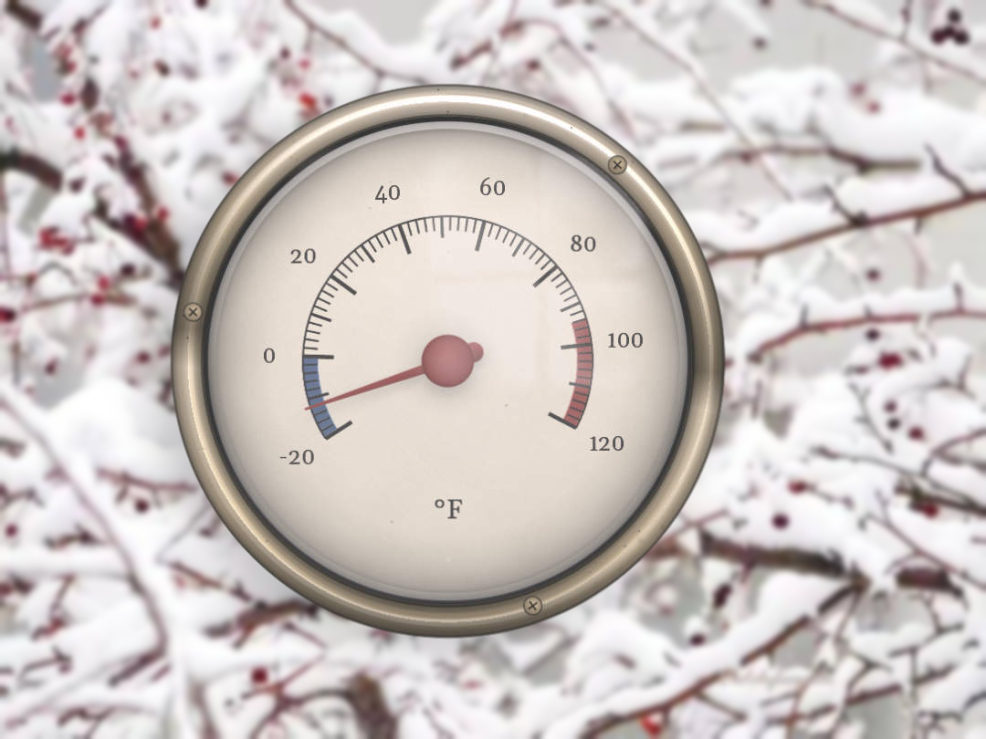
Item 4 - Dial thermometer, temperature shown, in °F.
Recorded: -12 °F
